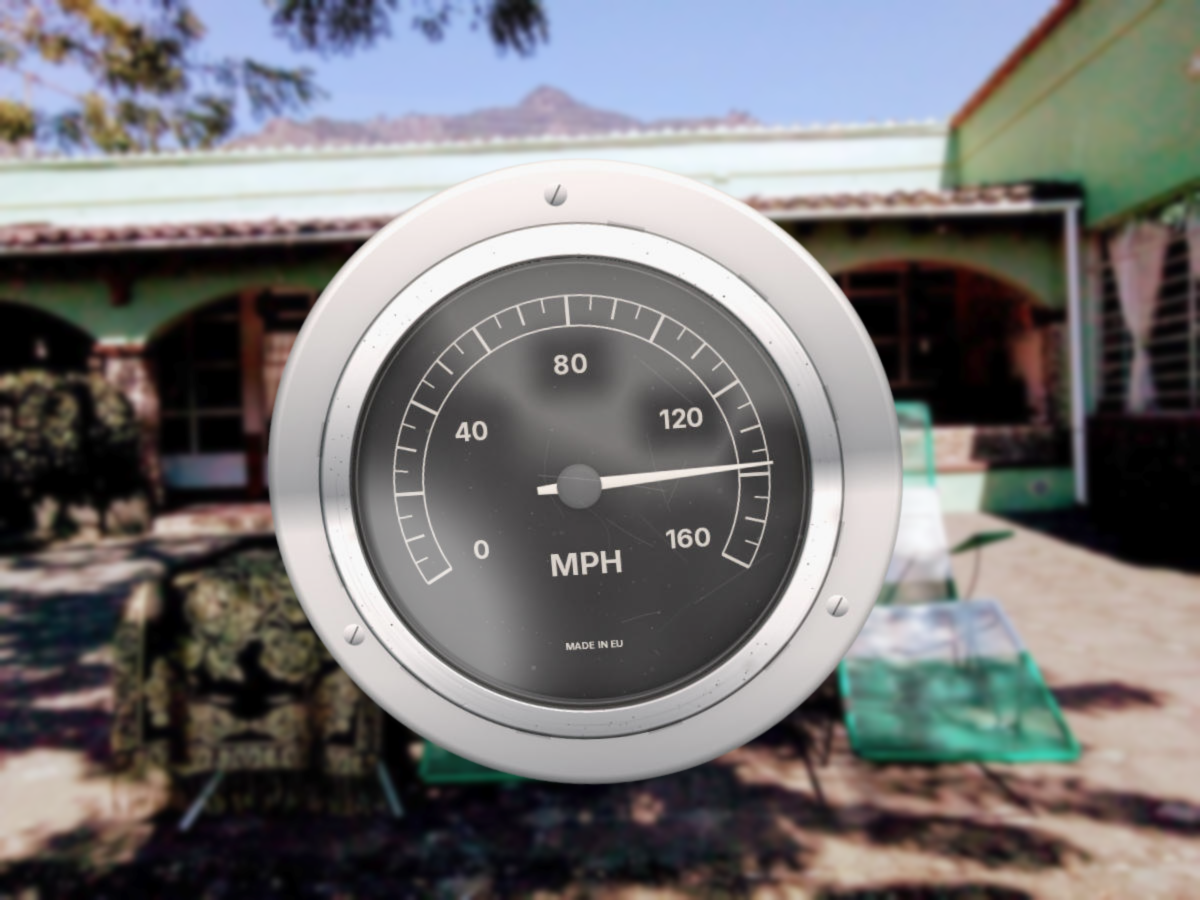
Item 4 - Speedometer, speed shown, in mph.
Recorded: 137.5 mph
